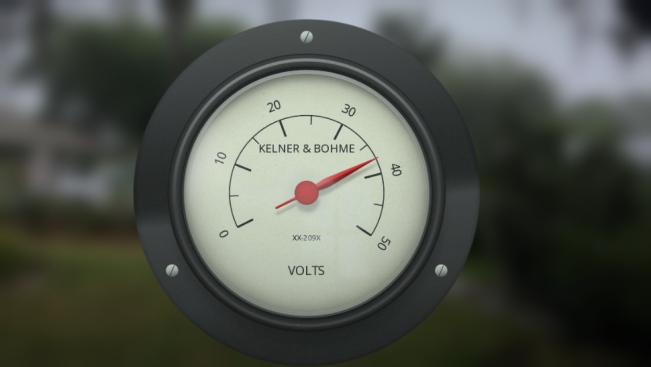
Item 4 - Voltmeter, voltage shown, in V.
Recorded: 37.5 V
